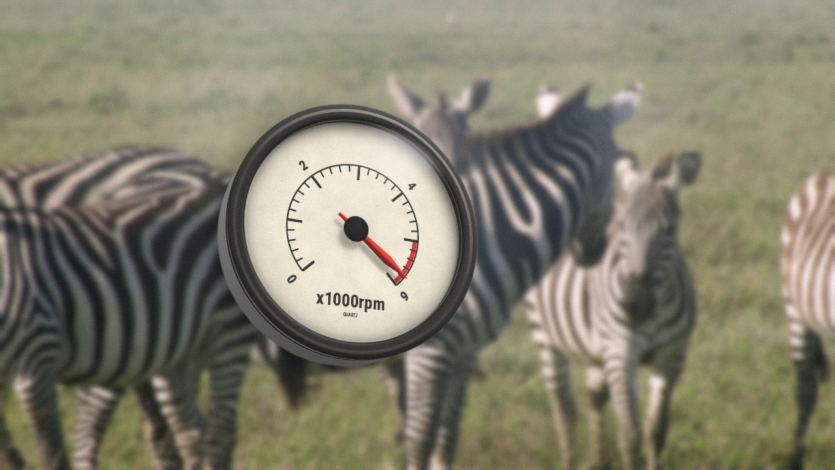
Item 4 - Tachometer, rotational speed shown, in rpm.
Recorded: 5800 rpm
